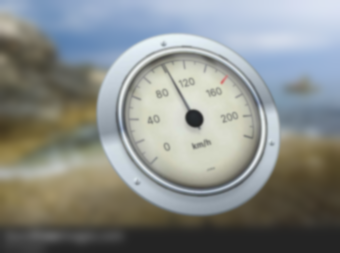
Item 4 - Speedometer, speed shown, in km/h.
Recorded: 100 km/h
